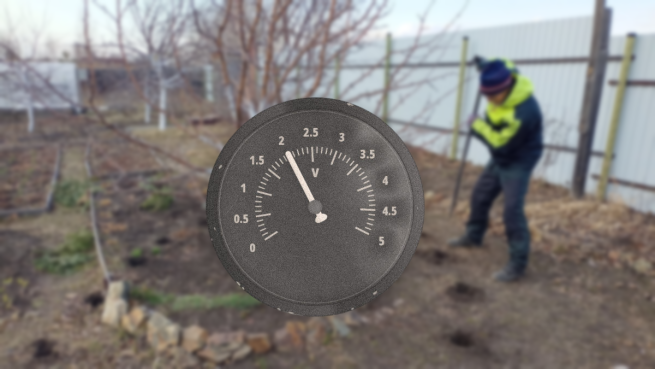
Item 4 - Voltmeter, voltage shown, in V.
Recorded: 2 V
